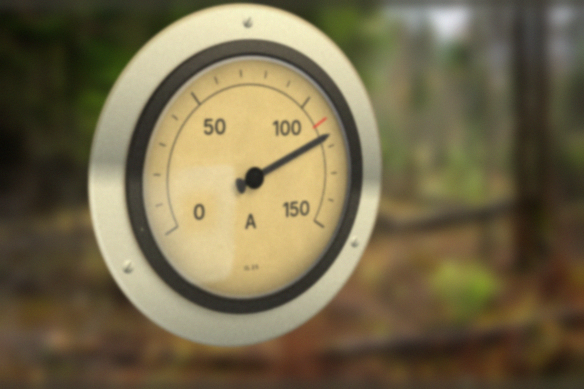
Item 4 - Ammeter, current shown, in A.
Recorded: 115 A
